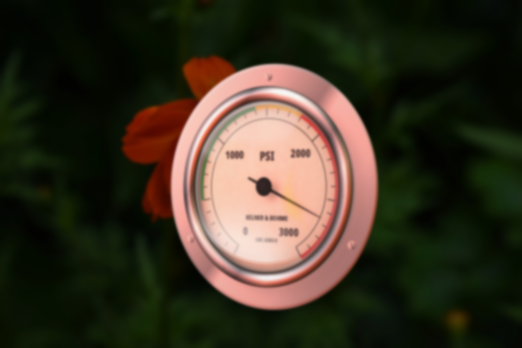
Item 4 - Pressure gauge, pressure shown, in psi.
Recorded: 2650 psi
